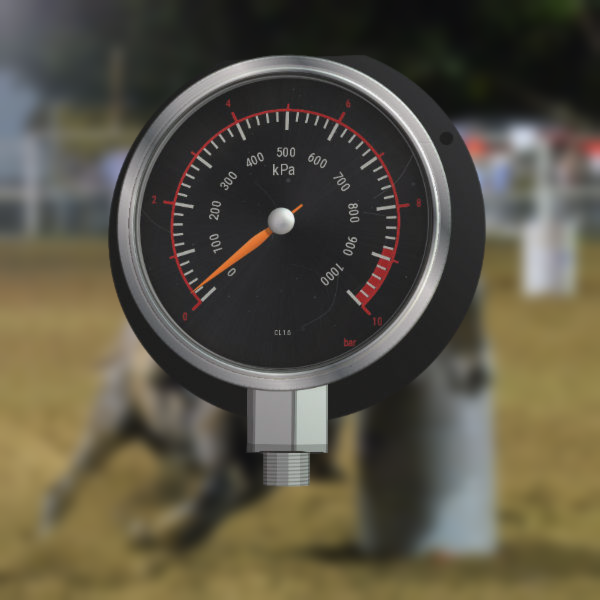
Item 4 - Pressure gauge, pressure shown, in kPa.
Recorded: 20 kPa
